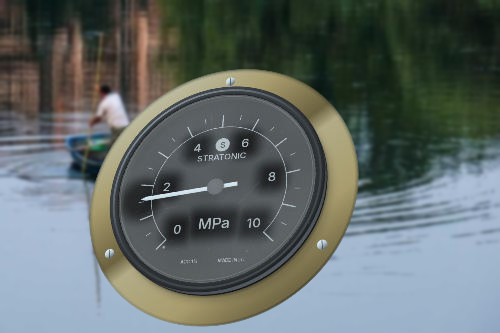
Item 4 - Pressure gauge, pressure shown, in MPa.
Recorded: 1.5 MPa
